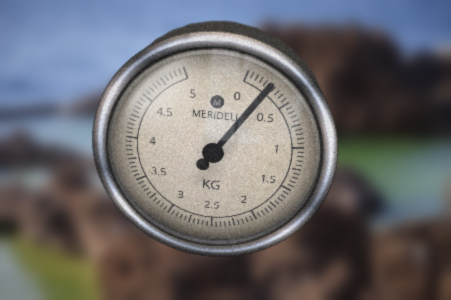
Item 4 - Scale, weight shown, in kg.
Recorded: 0.25 kg
